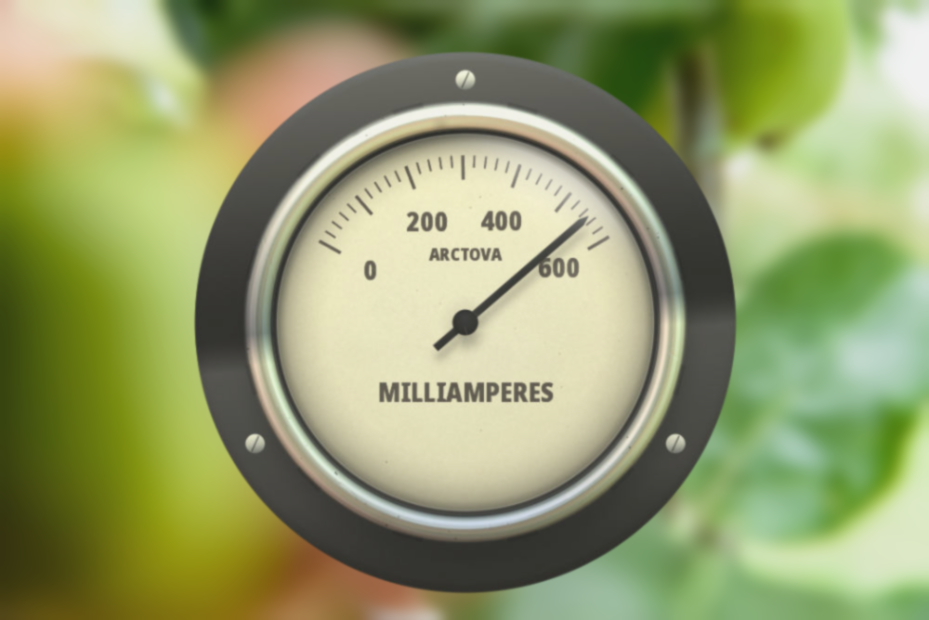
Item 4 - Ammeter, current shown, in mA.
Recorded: 550 mA
